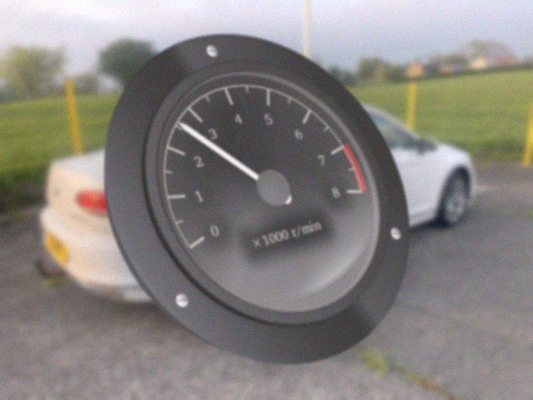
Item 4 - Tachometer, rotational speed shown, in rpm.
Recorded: 2500 rpm
